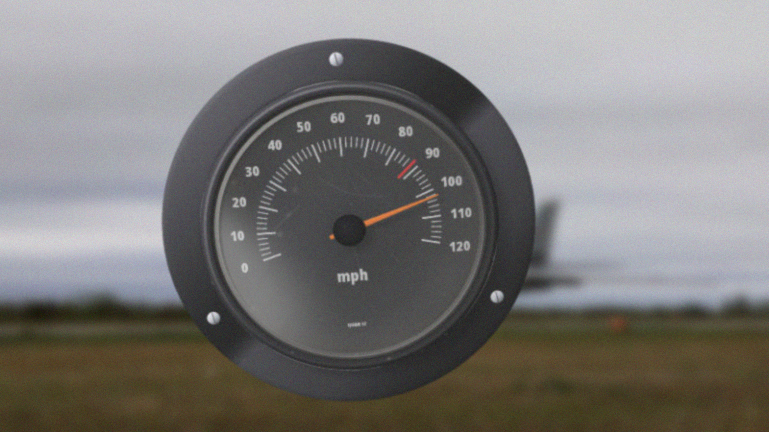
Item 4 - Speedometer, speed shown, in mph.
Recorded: 102 mph
